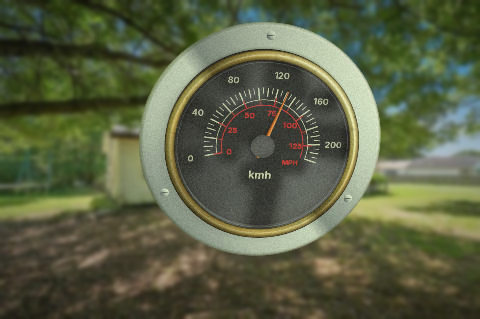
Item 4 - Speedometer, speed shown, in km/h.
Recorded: 130 km/h
